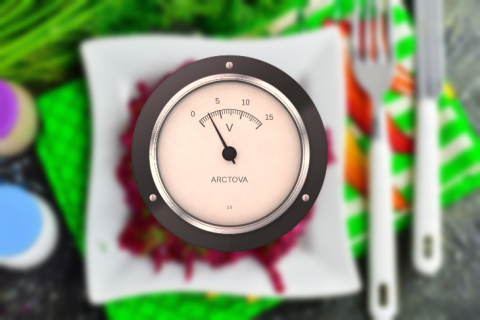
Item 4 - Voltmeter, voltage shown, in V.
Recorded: 2.5 V
